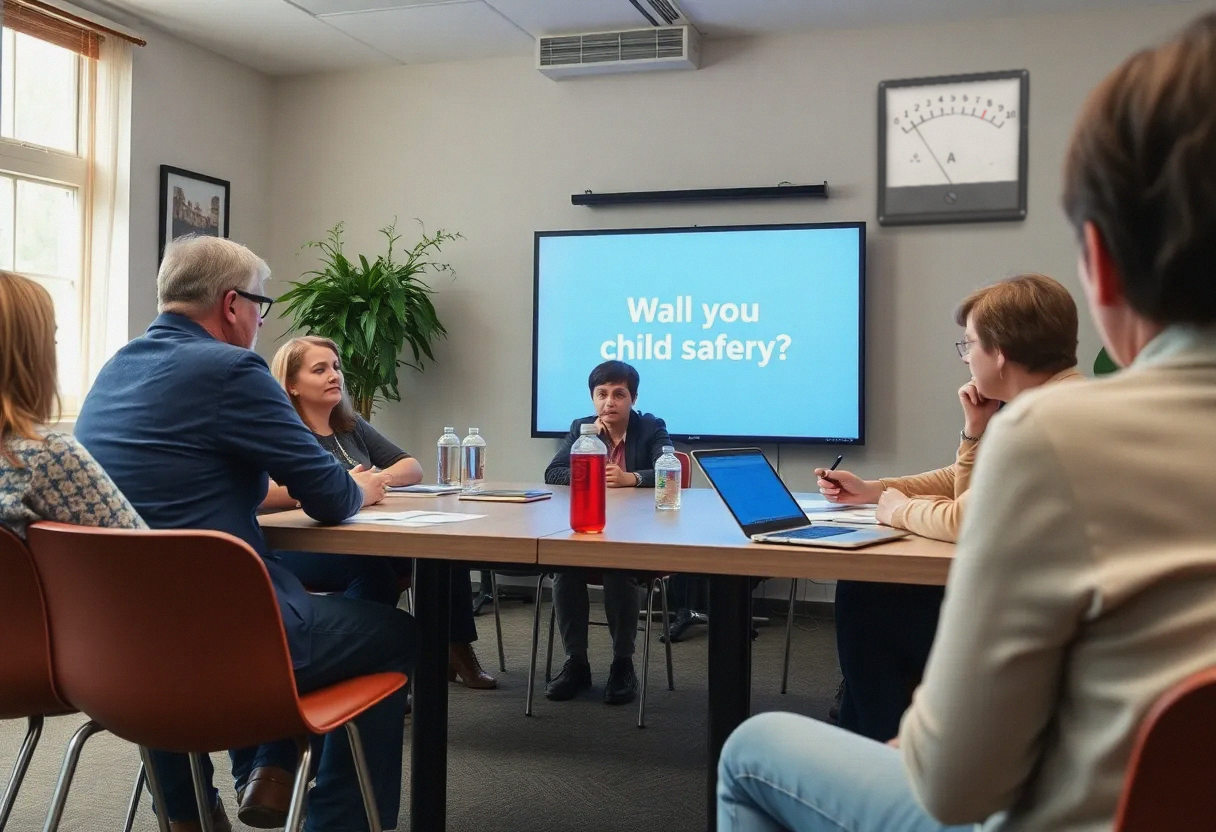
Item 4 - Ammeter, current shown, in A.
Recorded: 1 A
